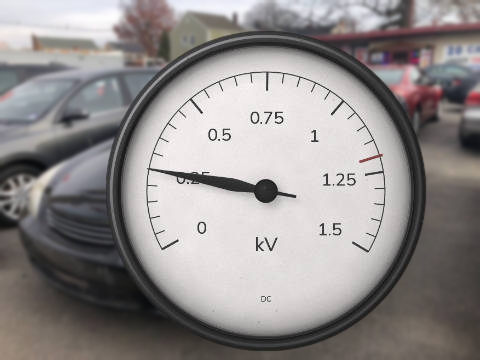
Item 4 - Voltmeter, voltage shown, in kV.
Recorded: 0.25 kV
